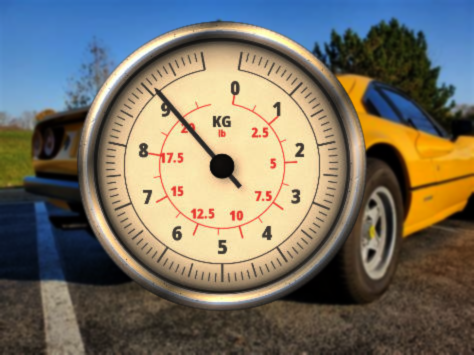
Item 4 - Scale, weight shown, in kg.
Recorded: 9.1 kg
